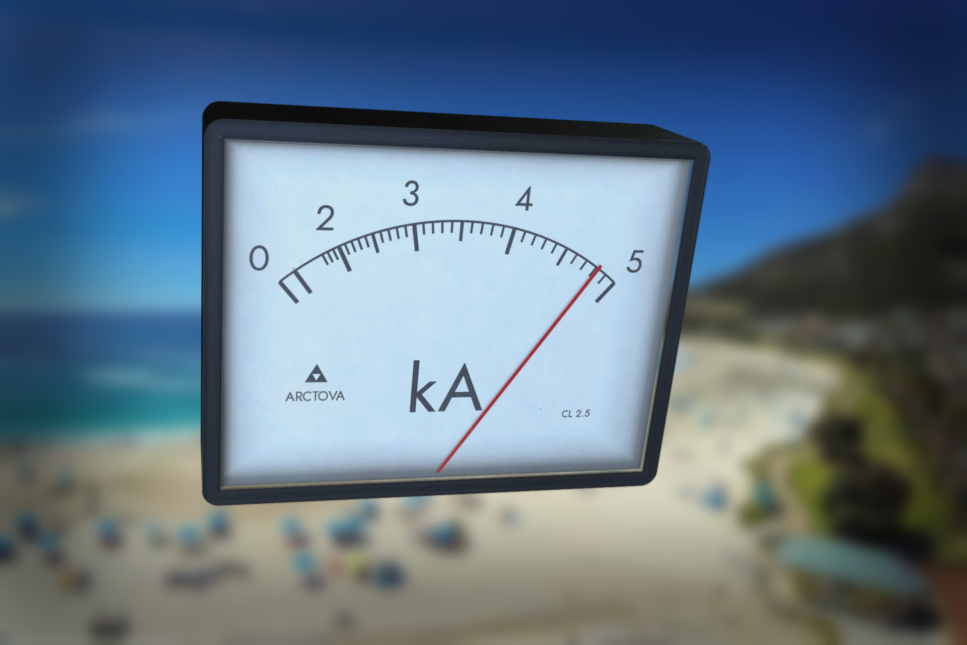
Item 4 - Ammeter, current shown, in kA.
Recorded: 4.8 kA
